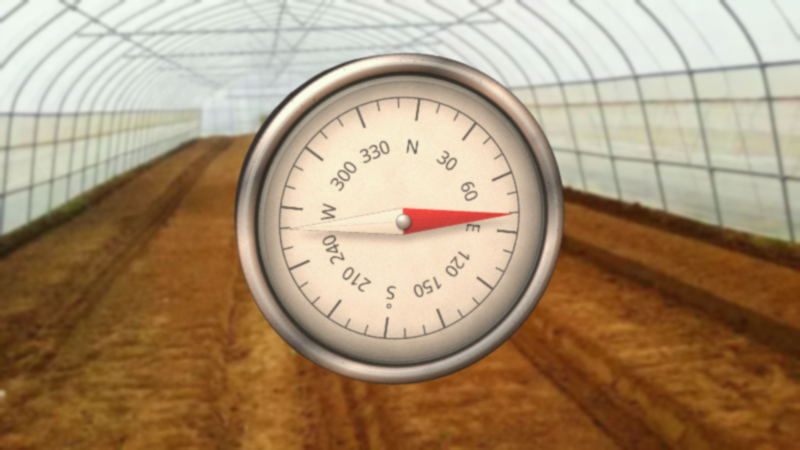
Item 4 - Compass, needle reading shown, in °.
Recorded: 80 °
